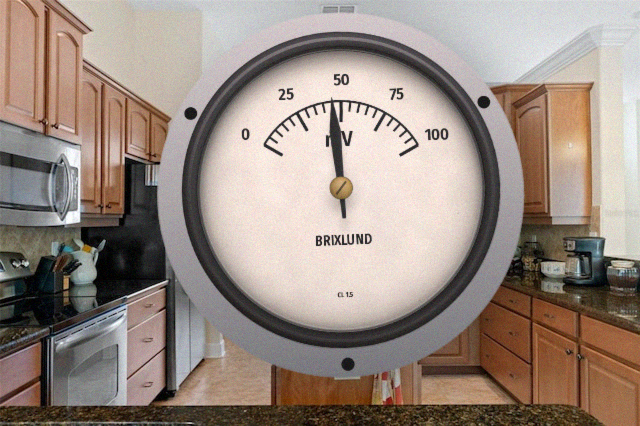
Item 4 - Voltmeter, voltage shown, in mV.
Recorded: 45 mV
